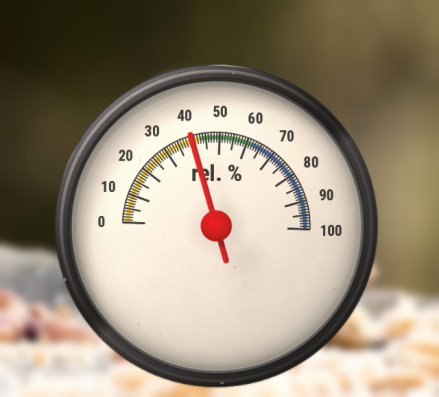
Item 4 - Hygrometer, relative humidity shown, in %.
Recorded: 40 %
